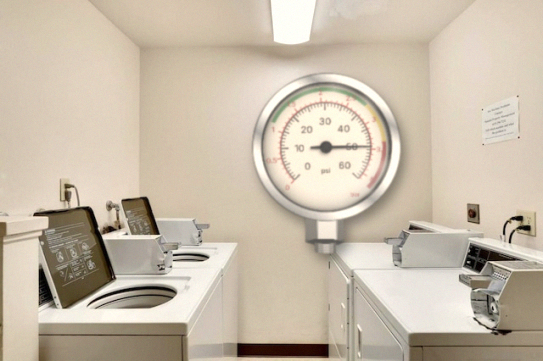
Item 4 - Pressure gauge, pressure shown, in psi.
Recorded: 50 psi
